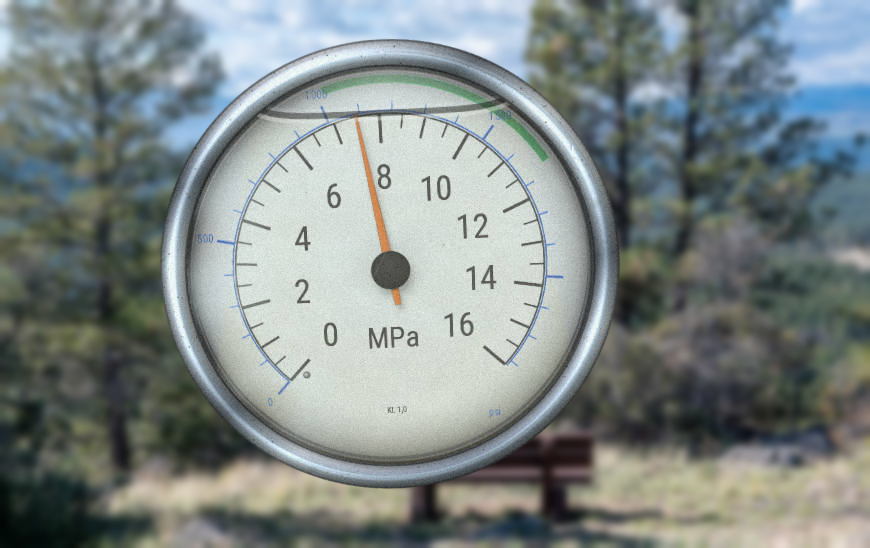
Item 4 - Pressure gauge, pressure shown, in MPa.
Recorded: 7.5 MPa
